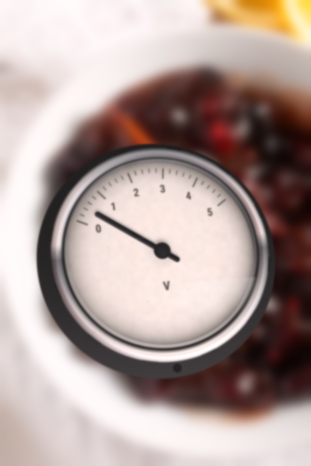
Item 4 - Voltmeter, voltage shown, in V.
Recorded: 0.4 V
